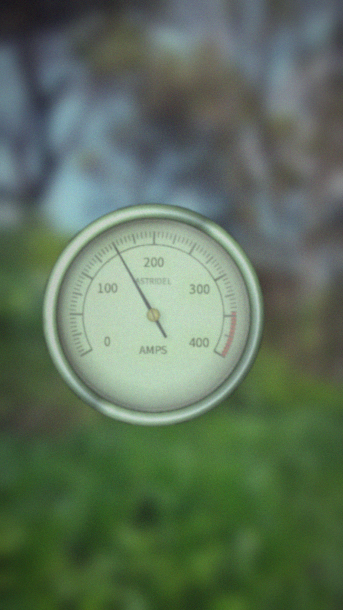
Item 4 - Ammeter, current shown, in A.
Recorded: 150 A
